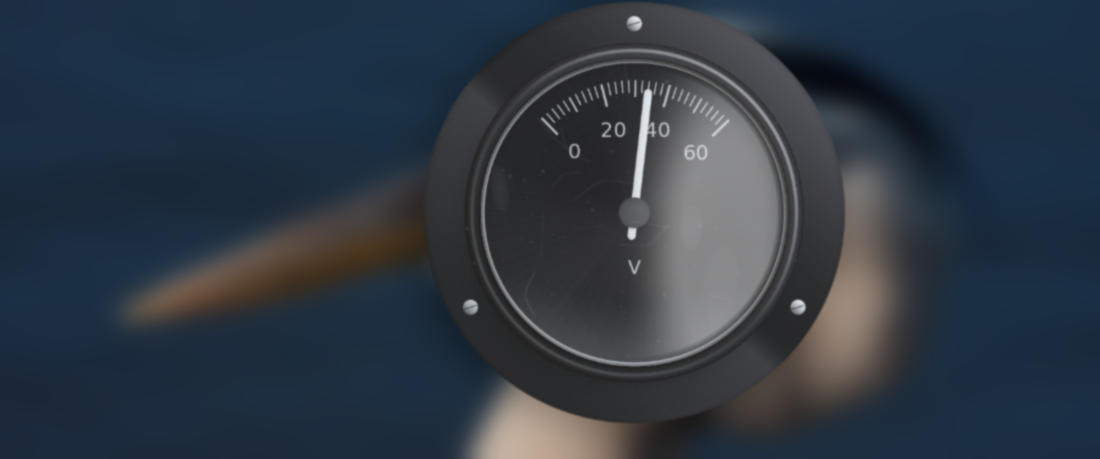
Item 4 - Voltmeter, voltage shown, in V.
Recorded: 34 V
